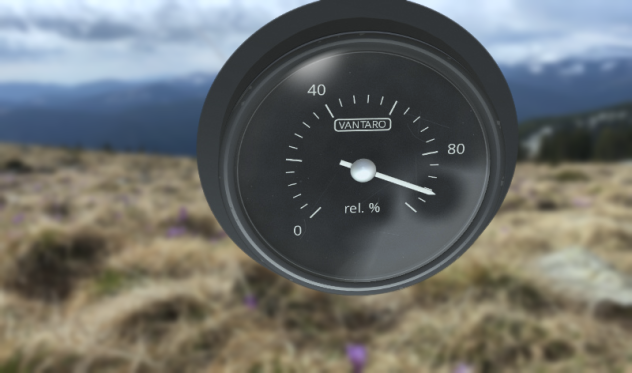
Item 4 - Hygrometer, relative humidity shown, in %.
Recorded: 92 %
